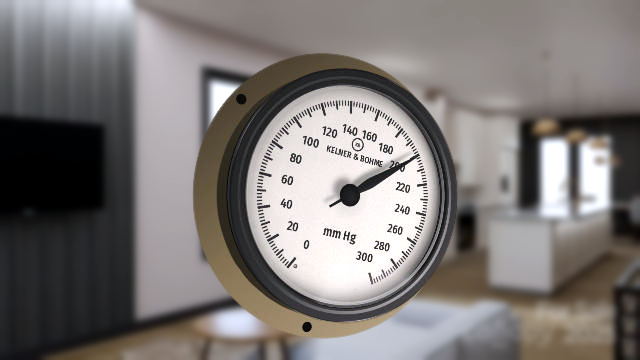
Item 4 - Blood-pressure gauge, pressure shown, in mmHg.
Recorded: 200 mmHg
